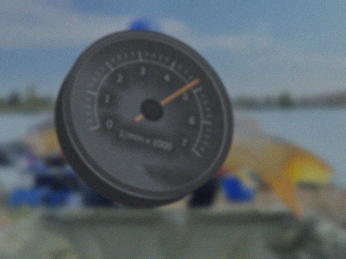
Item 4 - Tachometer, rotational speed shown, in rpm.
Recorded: 4800 rpm
